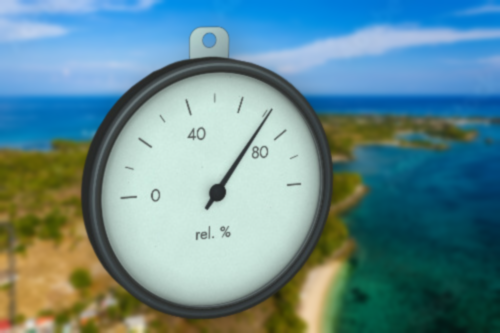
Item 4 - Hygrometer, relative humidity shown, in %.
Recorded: 70 %
